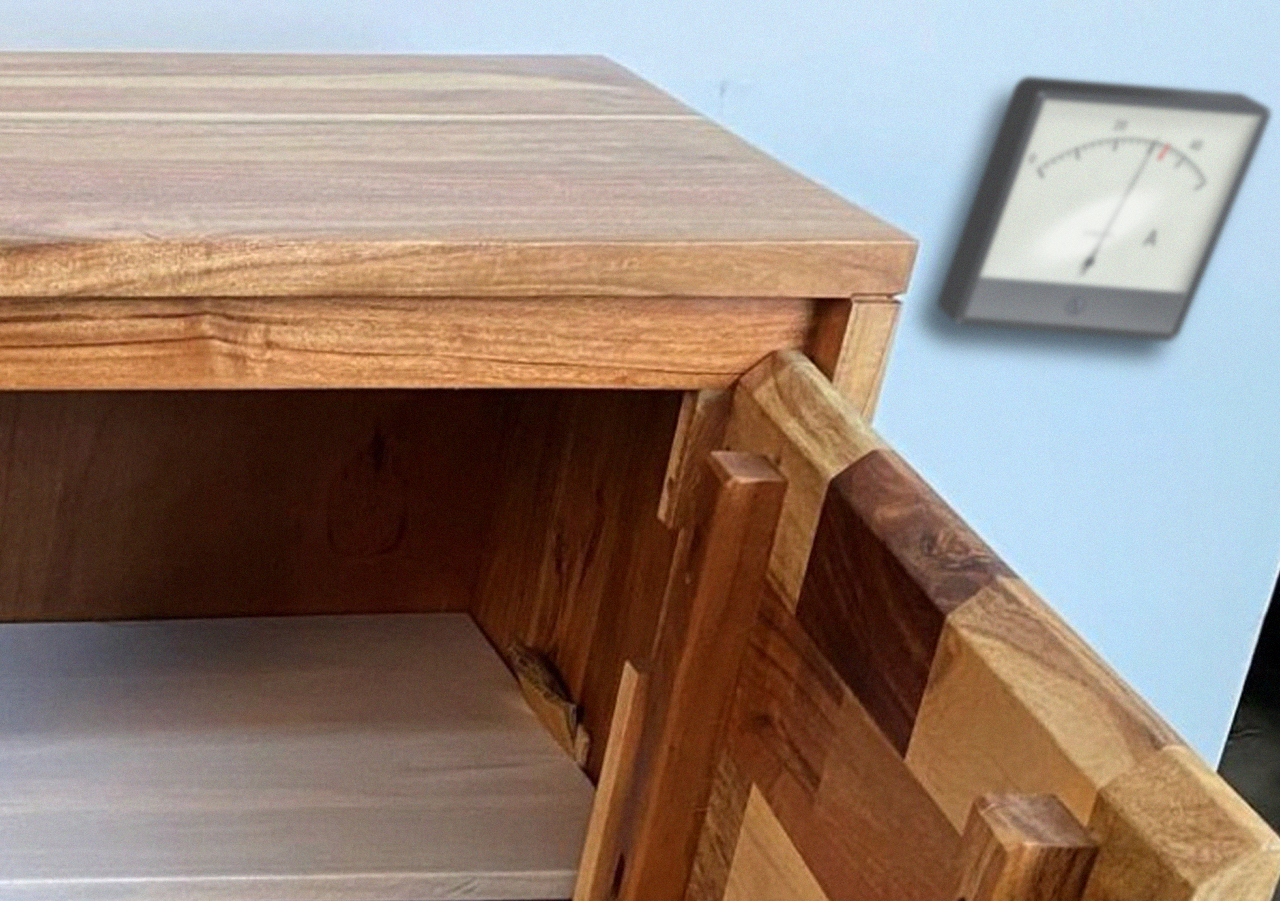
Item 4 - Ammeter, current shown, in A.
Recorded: 30 A
